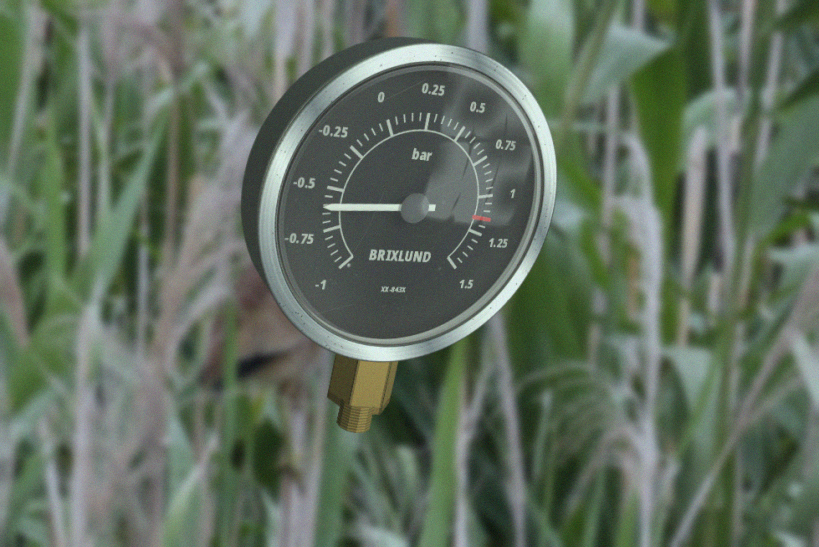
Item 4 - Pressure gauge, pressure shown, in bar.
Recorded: -0.6 bar
